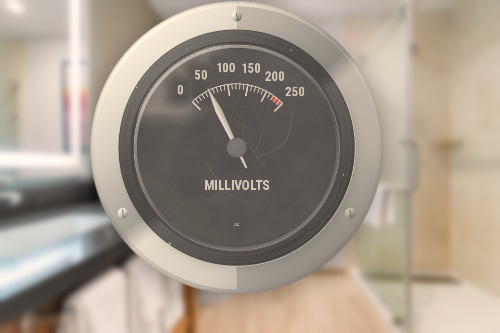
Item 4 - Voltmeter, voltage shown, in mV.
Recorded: 50 mV
